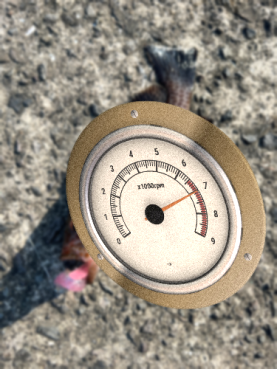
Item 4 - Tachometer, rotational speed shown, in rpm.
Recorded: 7000 rpm
